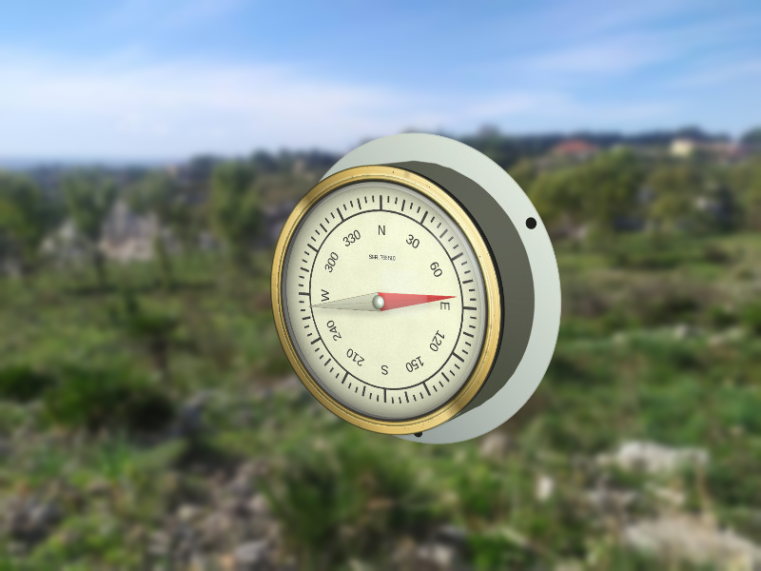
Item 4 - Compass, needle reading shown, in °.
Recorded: 82.5 °
